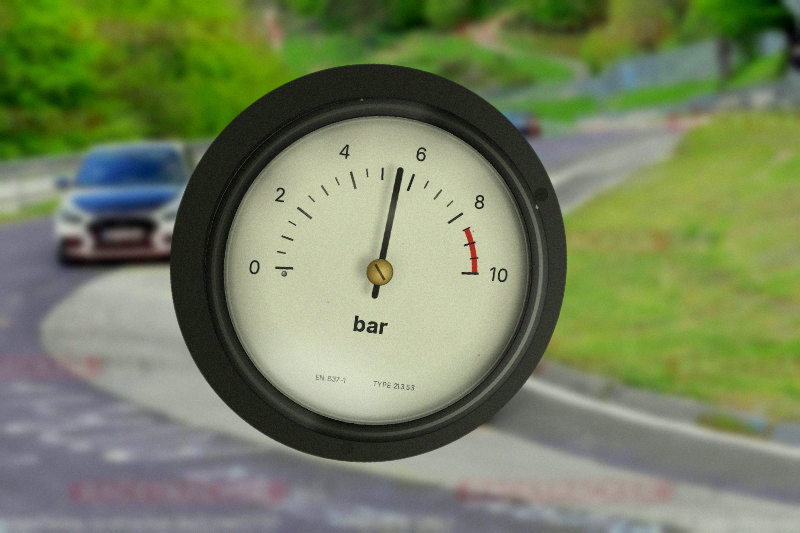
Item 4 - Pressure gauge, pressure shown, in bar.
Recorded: 5.5 bar
